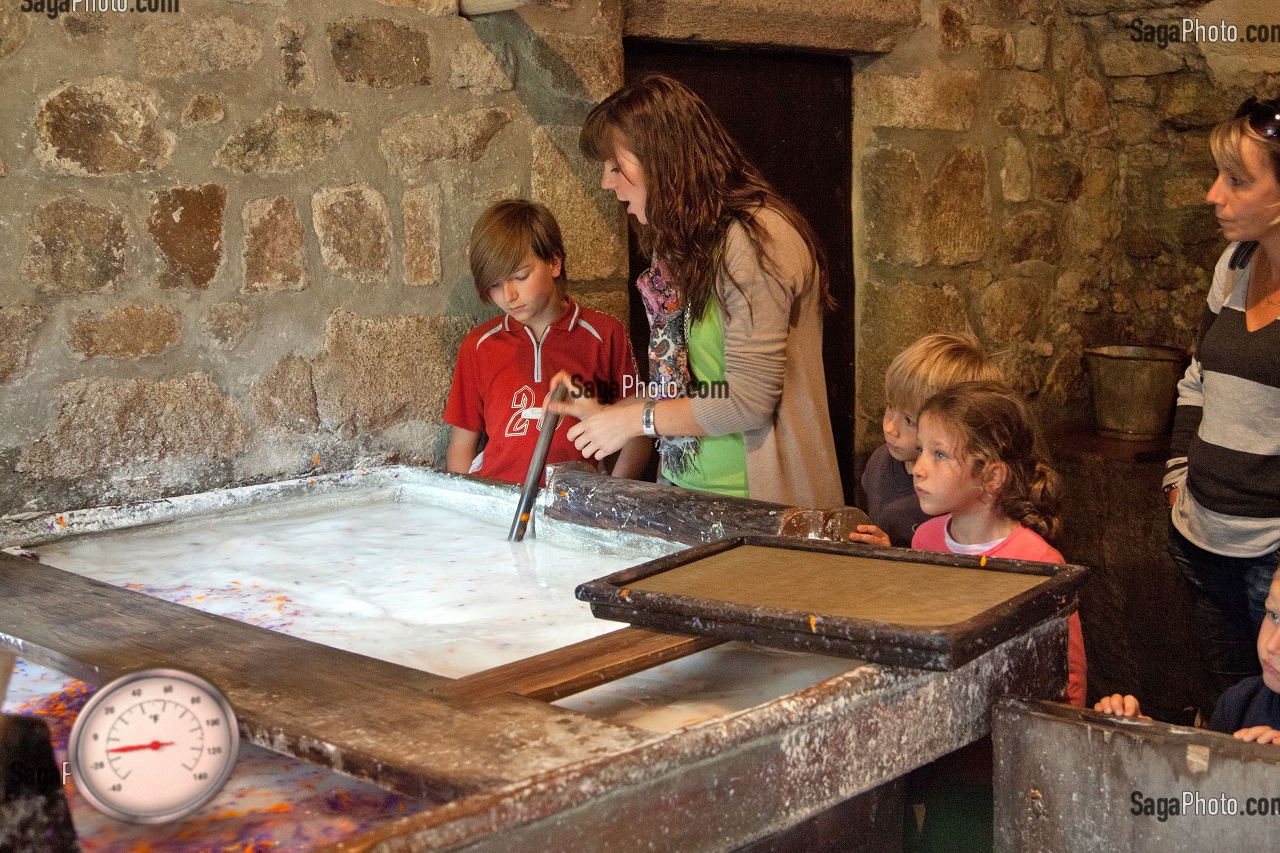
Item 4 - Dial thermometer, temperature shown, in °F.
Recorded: -10 °F
